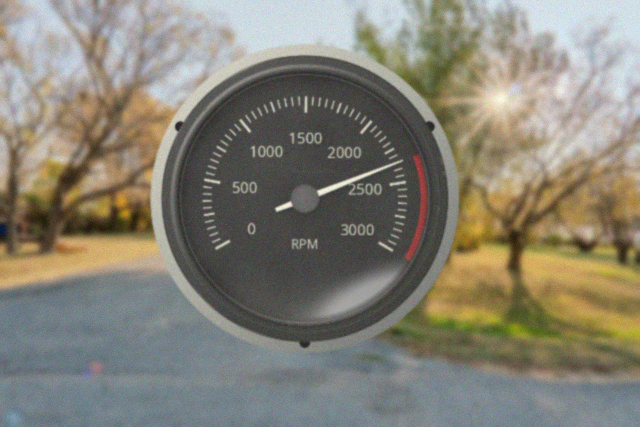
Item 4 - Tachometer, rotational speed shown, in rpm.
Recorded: 2350 rpm
